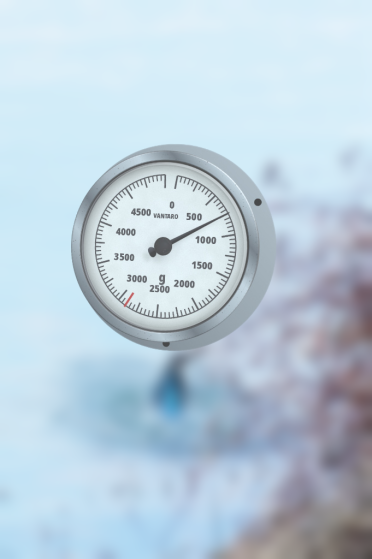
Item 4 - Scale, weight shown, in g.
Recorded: 750 g
